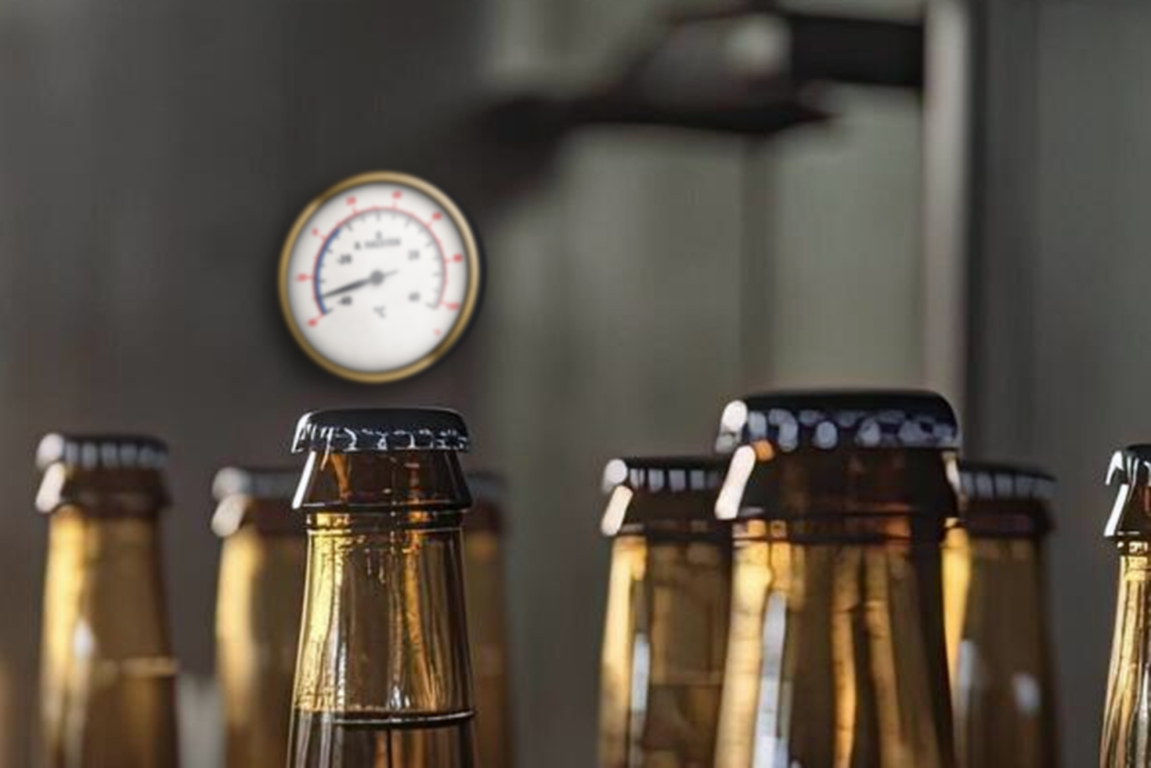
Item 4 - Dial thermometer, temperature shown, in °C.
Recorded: -35 °C
